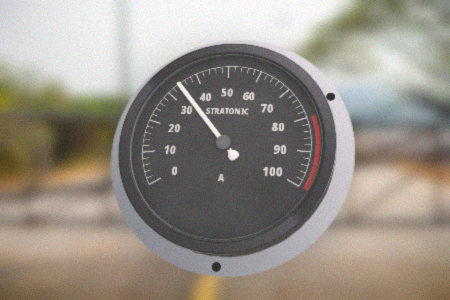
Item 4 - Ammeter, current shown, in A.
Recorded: 34 A
